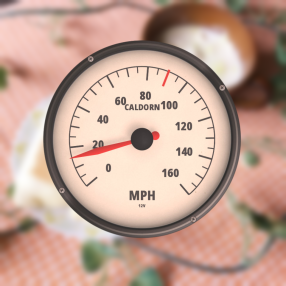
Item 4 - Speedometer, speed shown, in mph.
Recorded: 15 mph
